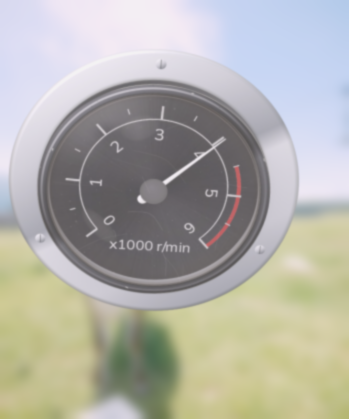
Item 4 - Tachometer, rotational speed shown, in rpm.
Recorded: 4000 rpm
